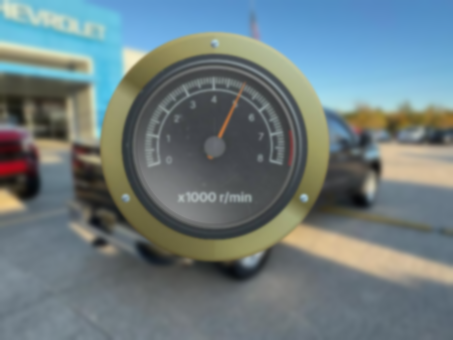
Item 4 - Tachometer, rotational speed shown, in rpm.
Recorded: 5000 rpm
